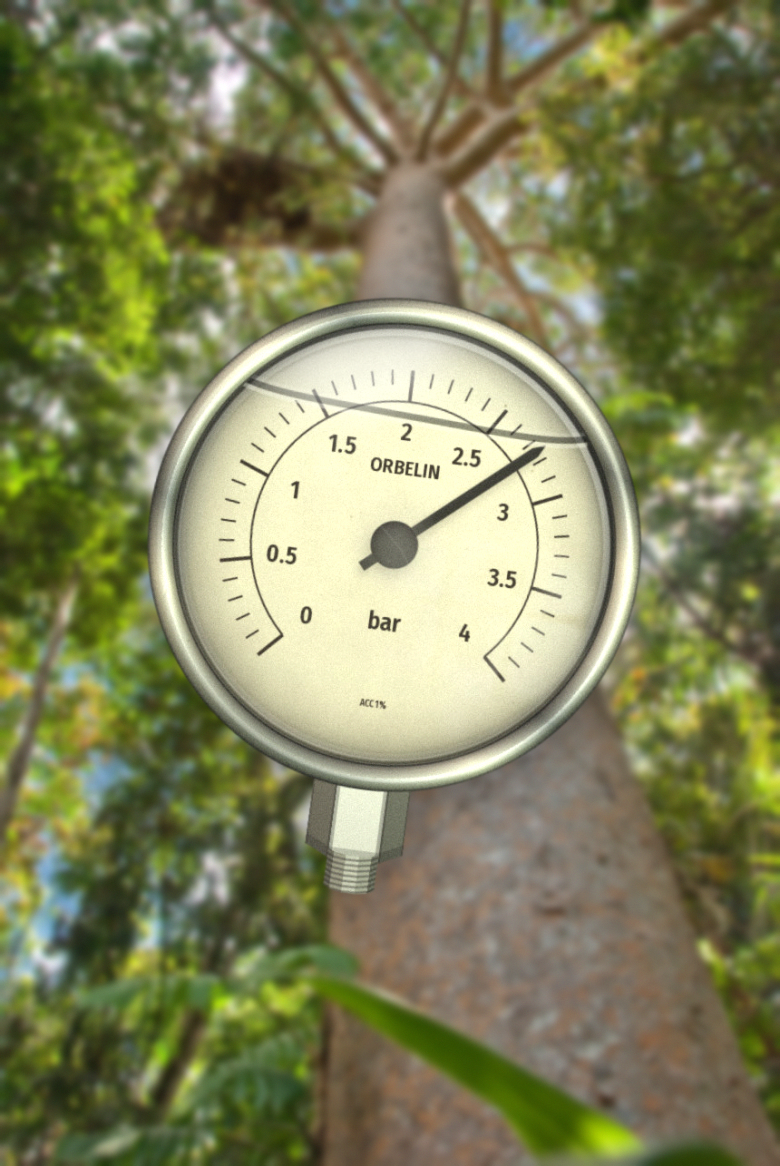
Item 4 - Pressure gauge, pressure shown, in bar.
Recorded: 2.75 bar
